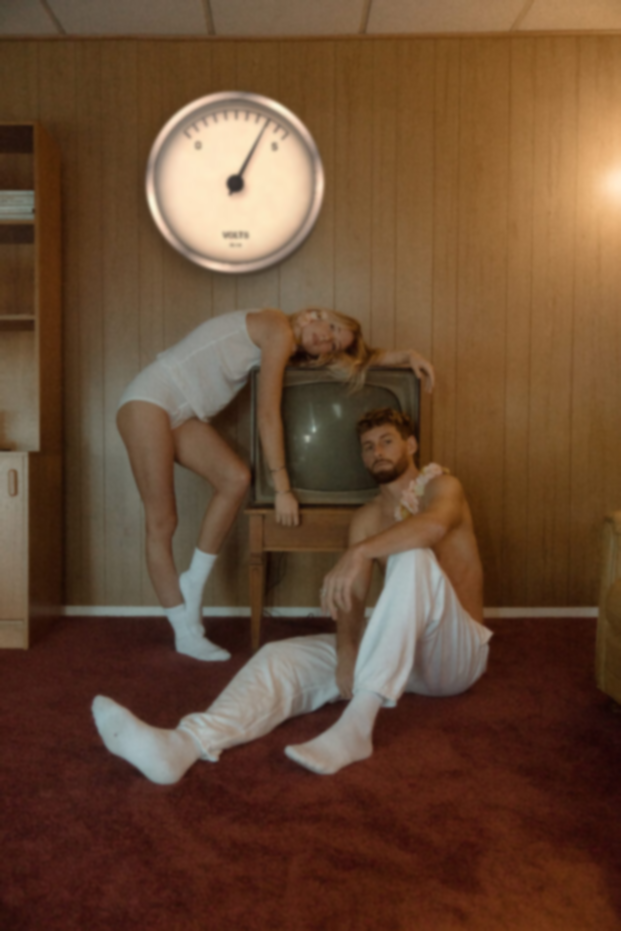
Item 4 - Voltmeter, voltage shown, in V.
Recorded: 4 V
